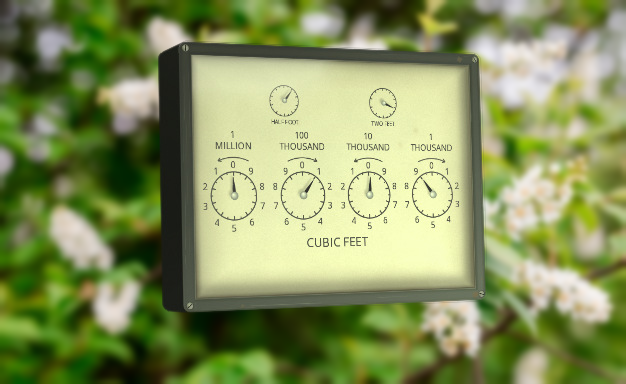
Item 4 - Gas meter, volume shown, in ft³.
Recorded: 9900 ft³
